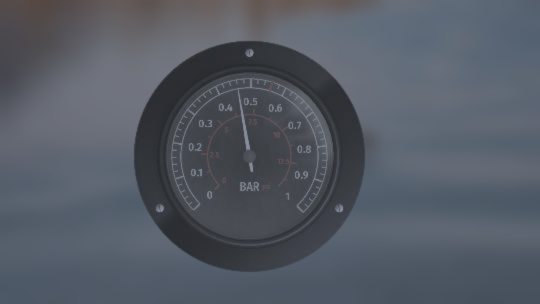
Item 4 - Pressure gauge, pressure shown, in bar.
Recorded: 0.46 bar
